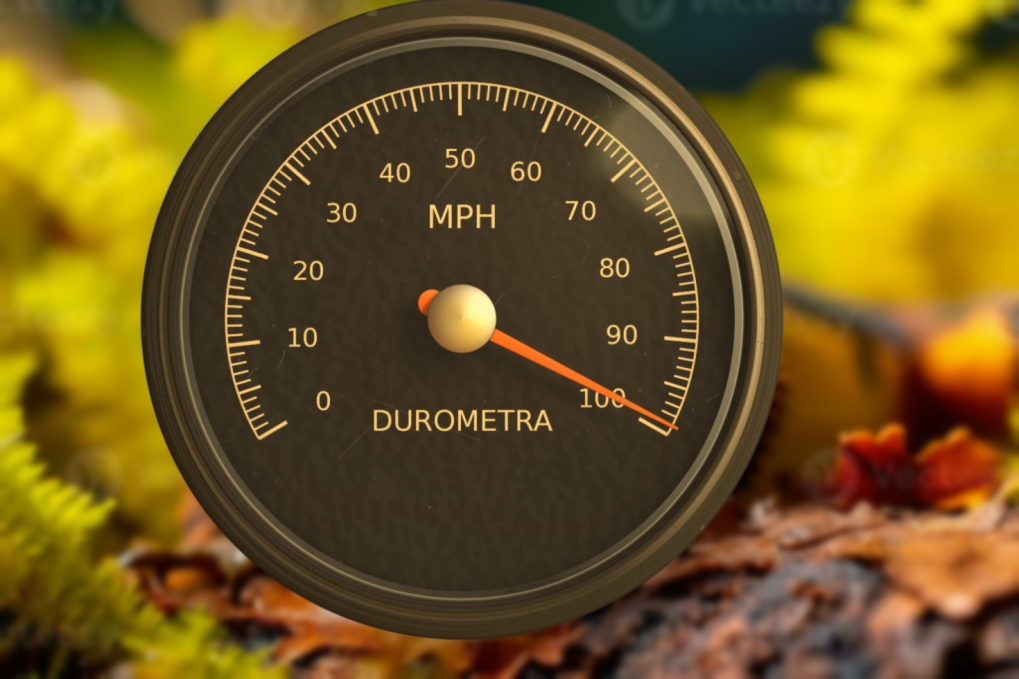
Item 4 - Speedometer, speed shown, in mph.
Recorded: 99 mph
